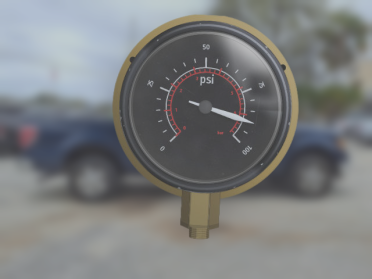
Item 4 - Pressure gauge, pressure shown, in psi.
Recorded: 90 psi
